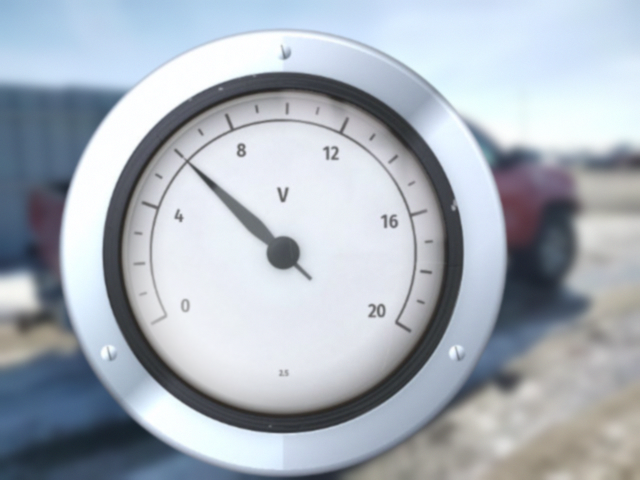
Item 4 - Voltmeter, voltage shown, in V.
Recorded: 6 V
